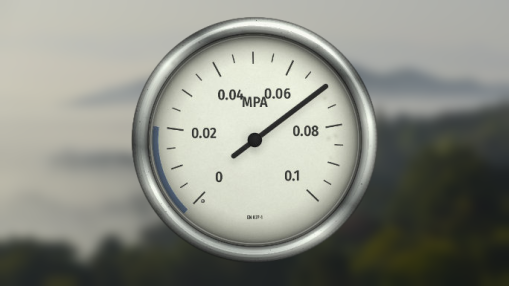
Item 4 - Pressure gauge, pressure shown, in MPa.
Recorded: 0.07 MPa
